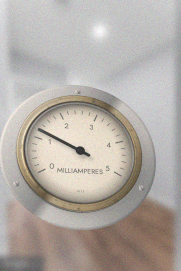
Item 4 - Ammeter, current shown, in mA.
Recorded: 1.2 mA
